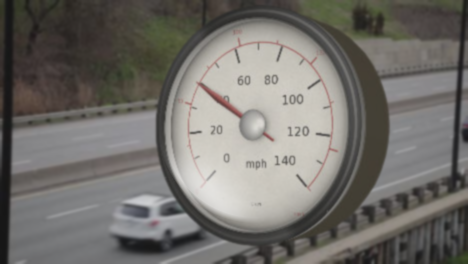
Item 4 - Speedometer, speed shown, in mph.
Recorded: 40 mph
